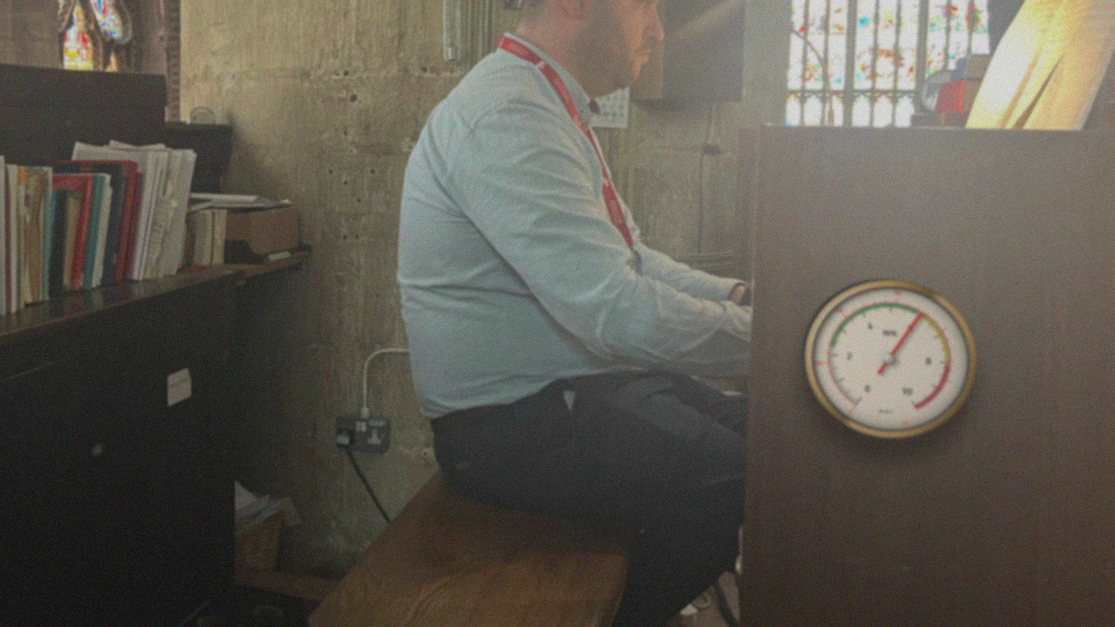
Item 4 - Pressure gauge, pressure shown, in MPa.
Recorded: 6 MPa
